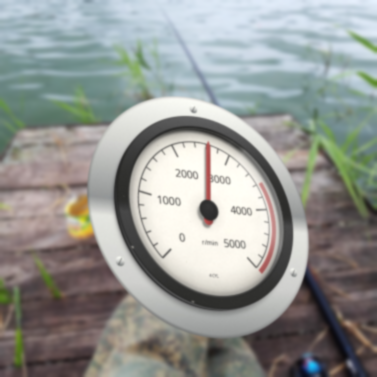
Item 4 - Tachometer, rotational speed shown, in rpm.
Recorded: 2600 rpm
